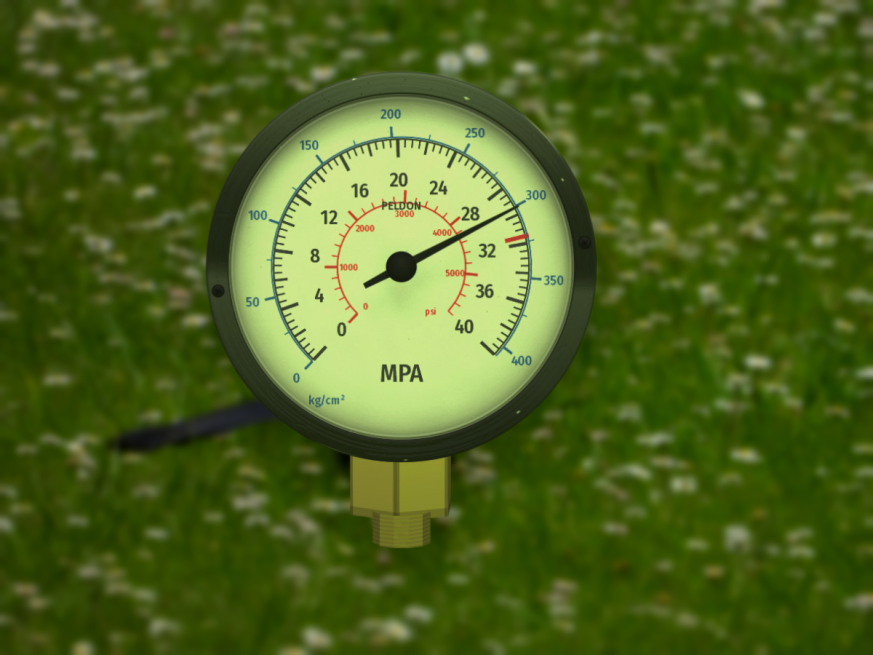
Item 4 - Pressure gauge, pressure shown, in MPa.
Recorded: 29.5 MPa
